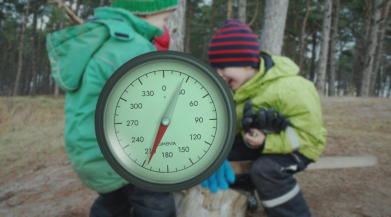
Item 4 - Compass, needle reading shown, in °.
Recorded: 205 °
